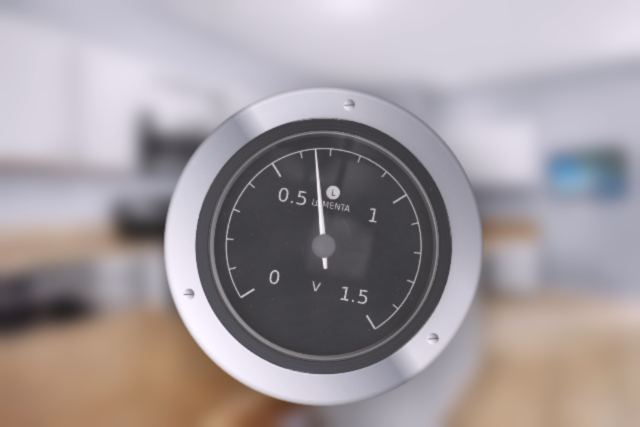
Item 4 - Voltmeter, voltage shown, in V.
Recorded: 0.65 V
